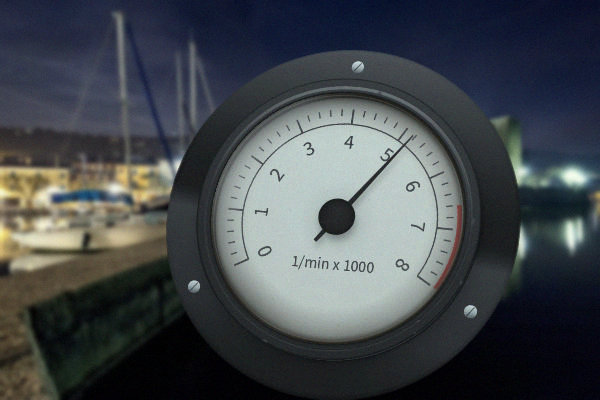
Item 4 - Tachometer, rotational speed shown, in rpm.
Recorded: 5200 rpm
